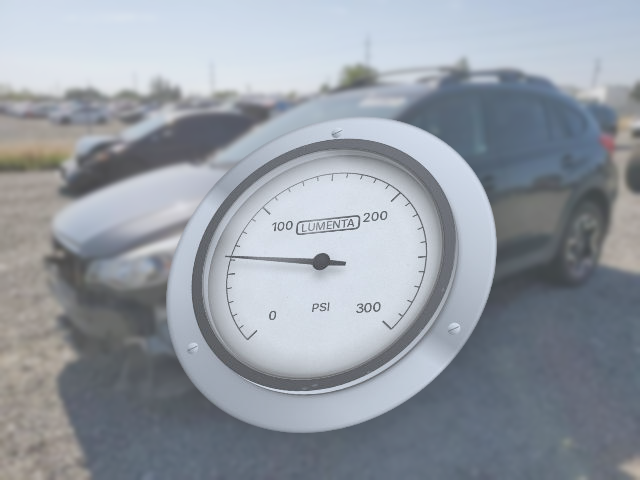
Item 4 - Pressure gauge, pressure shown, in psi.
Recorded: 60 psi
